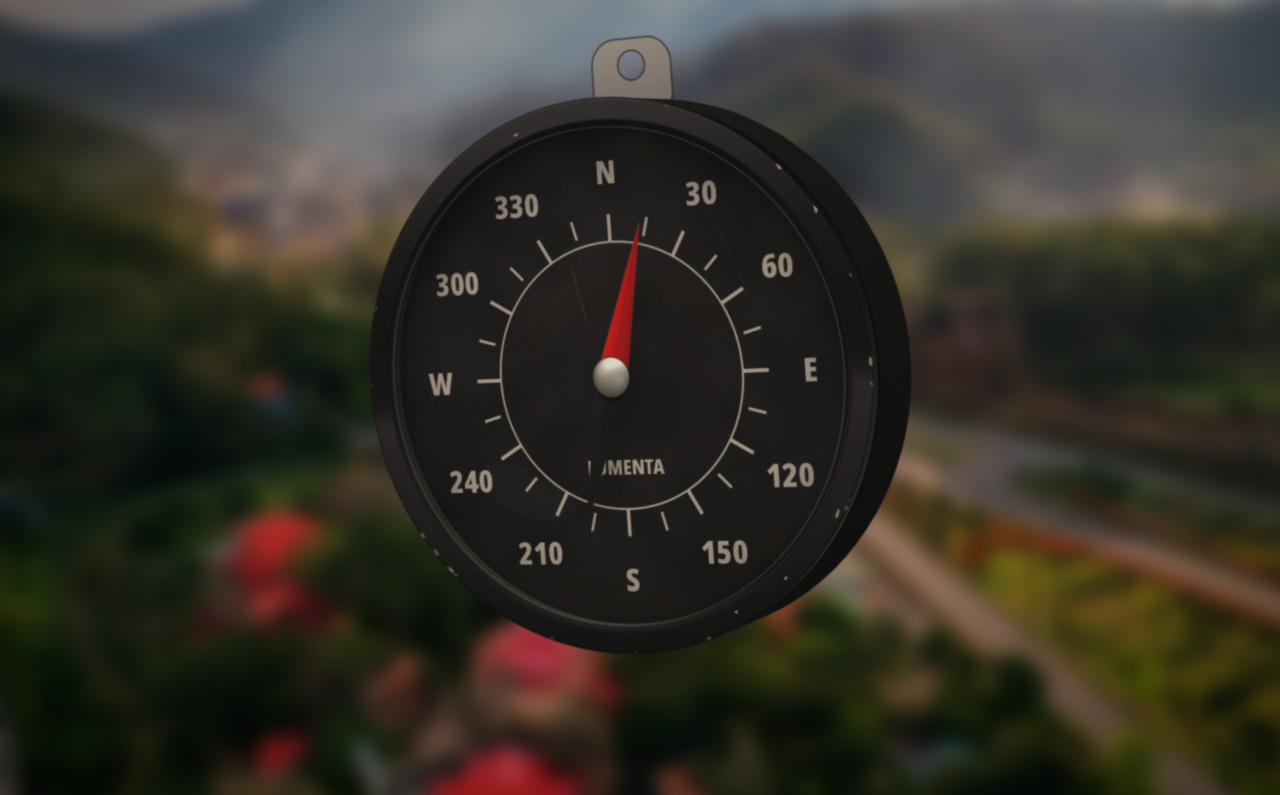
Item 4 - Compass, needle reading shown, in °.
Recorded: 15 °
